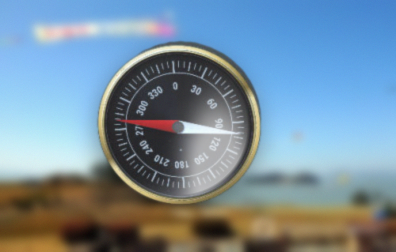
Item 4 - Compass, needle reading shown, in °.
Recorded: 280 °
